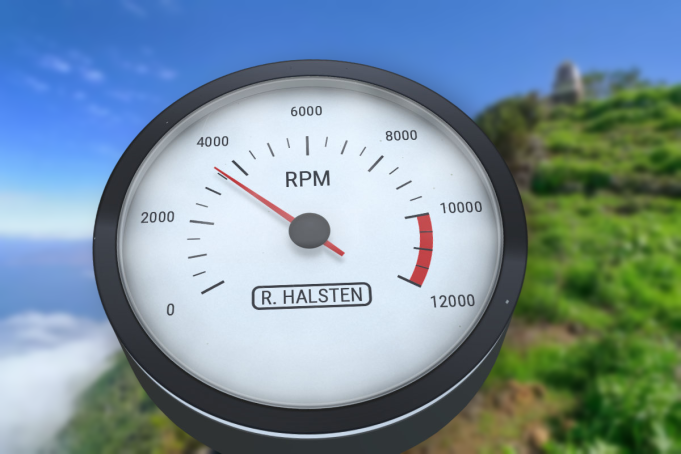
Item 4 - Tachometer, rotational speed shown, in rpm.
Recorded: 3500 rpm
